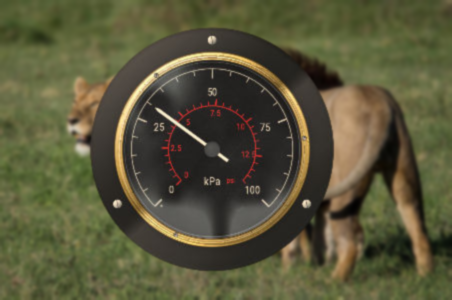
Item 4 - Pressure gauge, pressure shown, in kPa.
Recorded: 30 kPa
